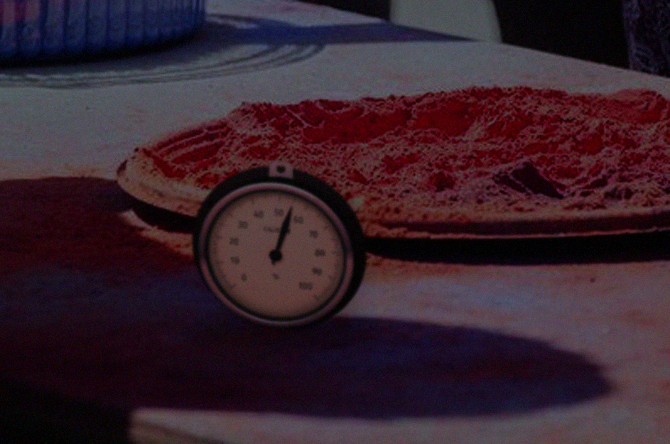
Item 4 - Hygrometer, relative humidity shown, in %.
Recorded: 55 %
